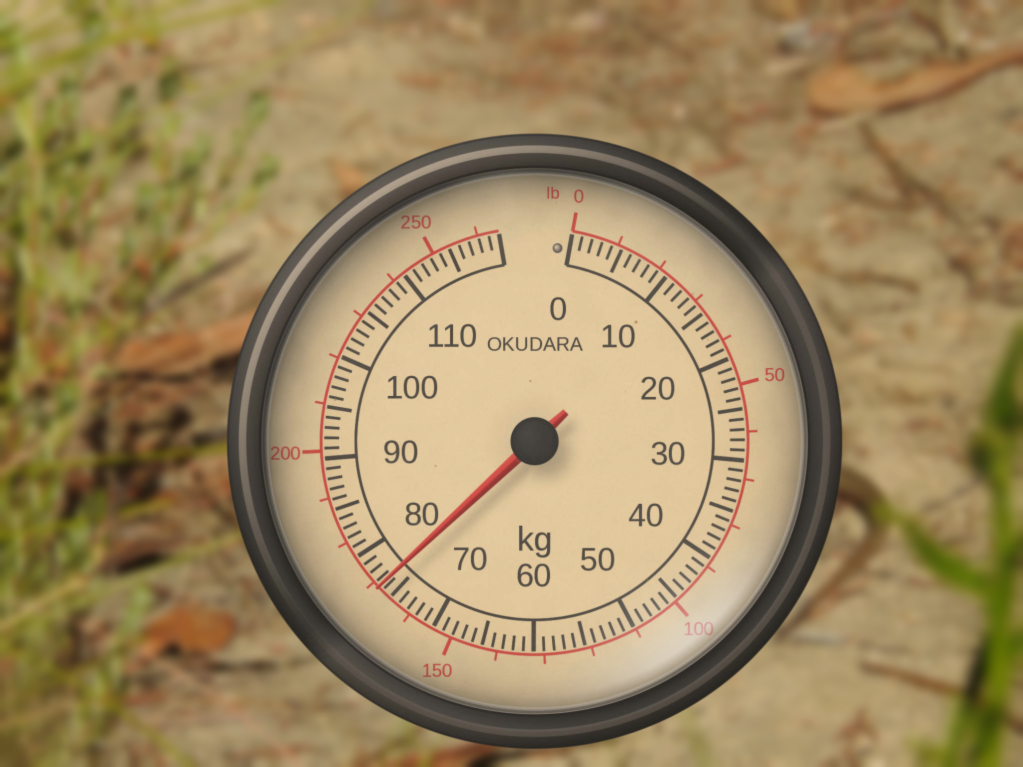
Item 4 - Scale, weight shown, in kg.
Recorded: 76.5 kg
